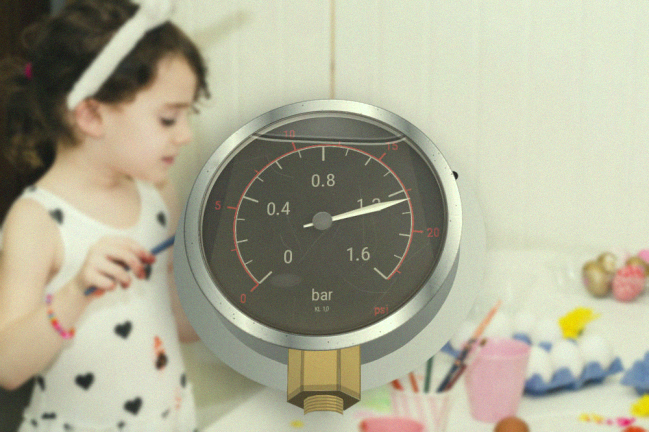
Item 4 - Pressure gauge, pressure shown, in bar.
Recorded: 1.25 bar
